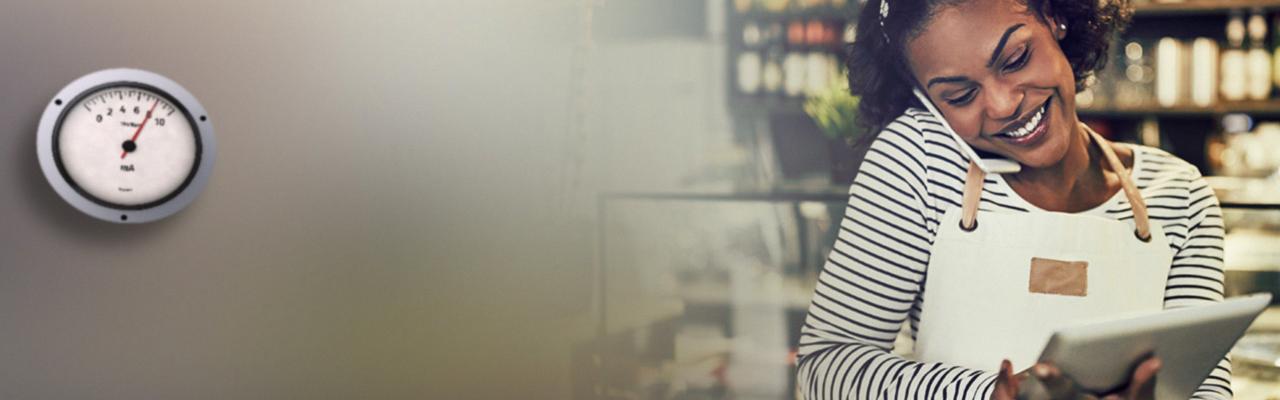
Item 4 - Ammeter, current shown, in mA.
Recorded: 8 mA
